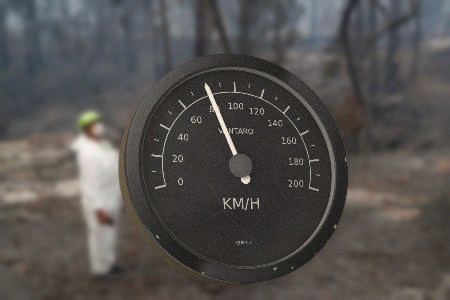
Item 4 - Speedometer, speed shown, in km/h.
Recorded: 80 km/h
